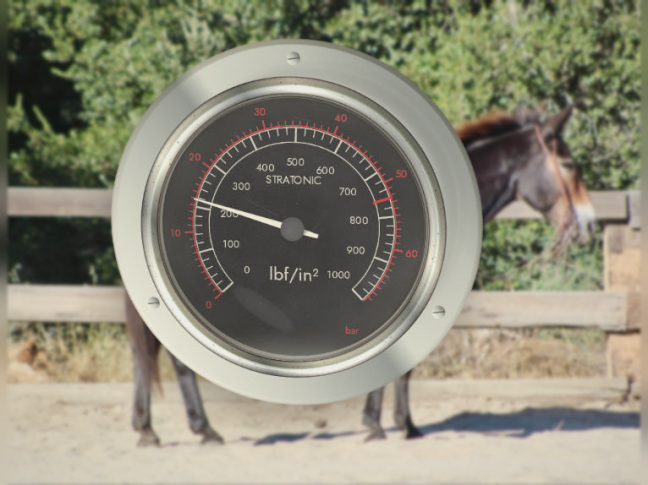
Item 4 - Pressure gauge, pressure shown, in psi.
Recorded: 220 psi
